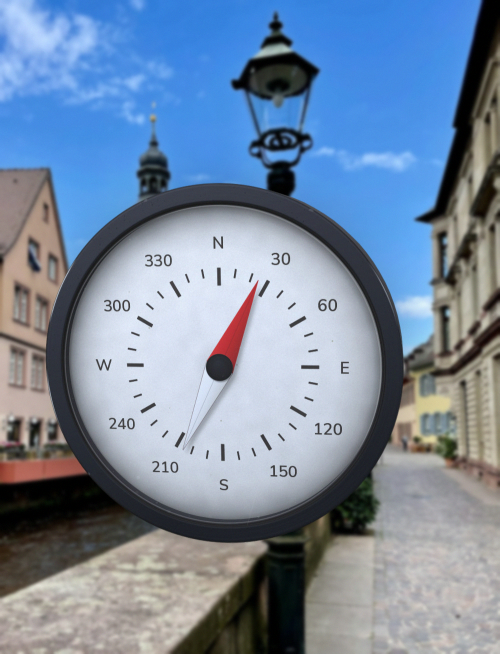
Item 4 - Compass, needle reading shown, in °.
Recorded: 25 °
